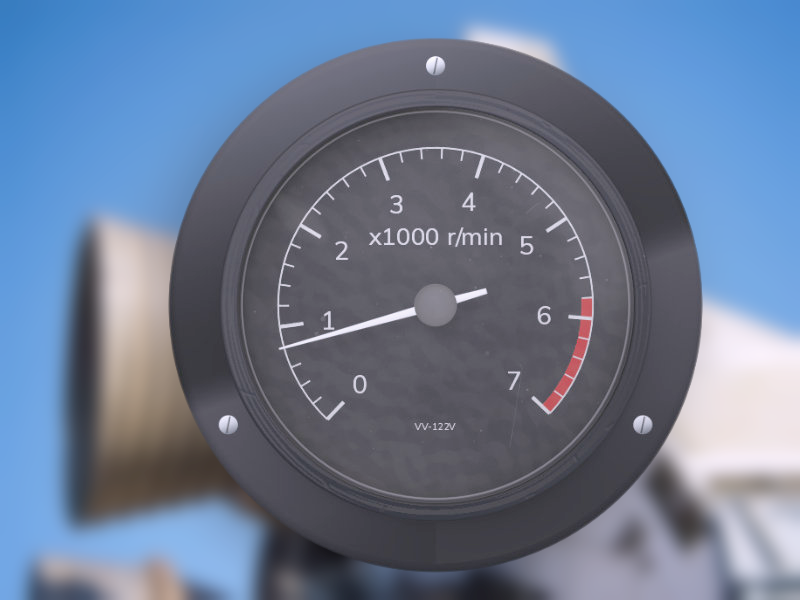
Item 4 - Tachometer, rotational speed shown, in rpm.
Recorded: 800 rpm
